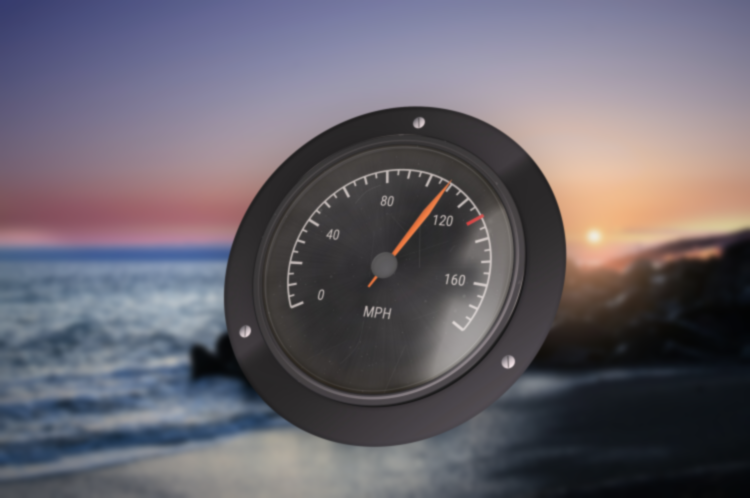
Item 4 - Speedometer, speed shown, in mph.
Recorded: 110 mph
